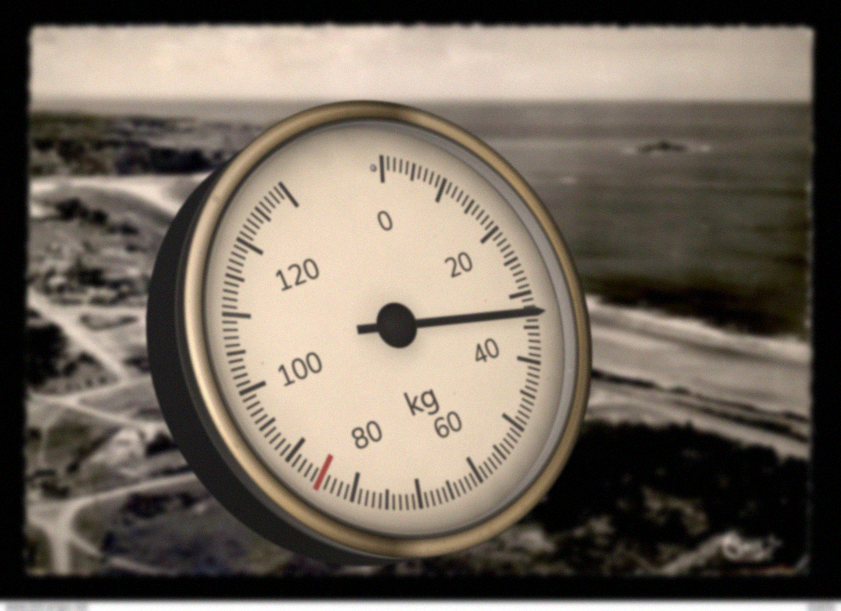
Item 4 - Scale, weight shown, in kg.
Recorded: 33 kg
